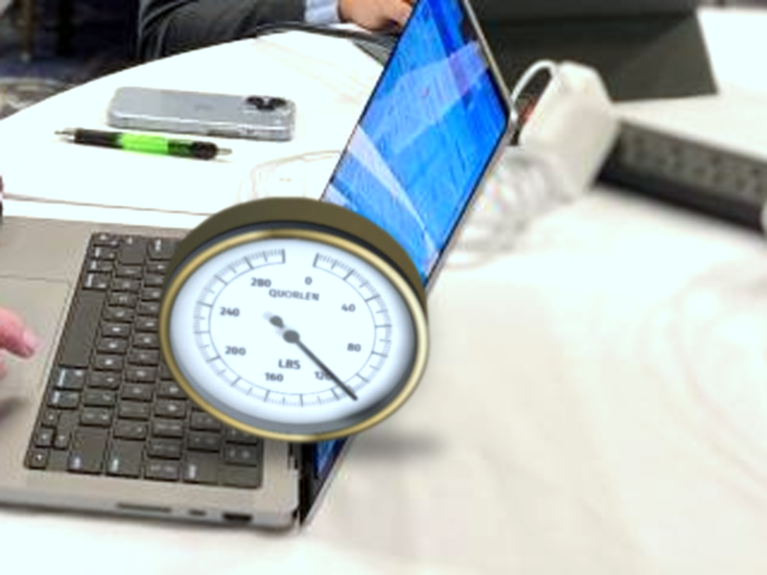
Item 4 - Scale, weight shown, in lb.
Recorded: 110 lb
